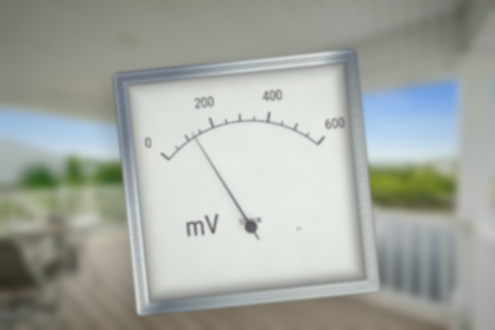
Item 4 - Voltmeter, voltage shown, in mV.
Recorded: 125 mV
